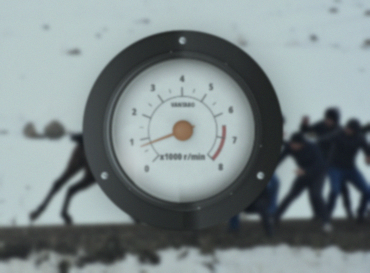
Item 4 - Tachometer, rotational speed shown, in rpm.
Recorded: 750 rpm
